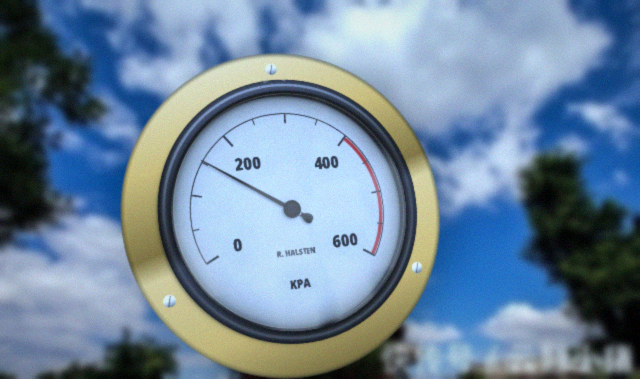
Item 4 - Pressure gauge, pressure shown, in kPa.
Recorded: 150 kPa
